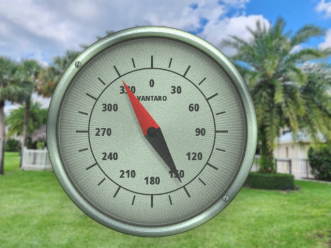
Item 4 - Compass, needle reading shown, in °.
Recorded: 330 °
